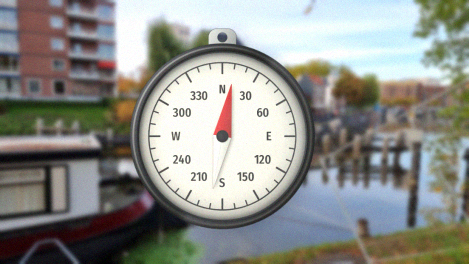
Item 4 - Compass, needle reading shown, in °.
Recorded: 10 °
